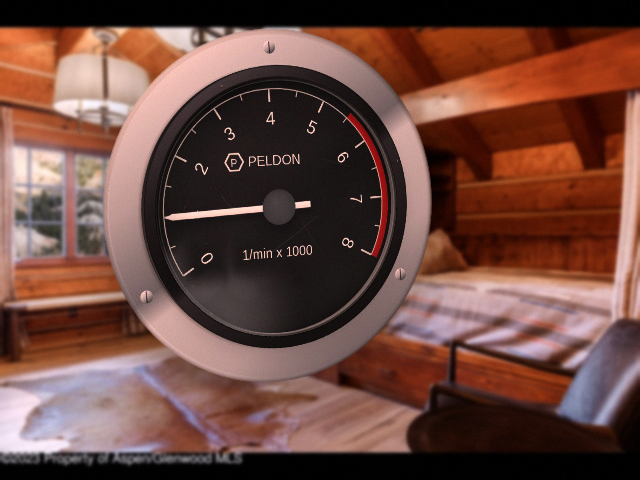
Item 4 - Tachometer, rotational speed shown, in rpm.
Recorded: 1000 rpm
